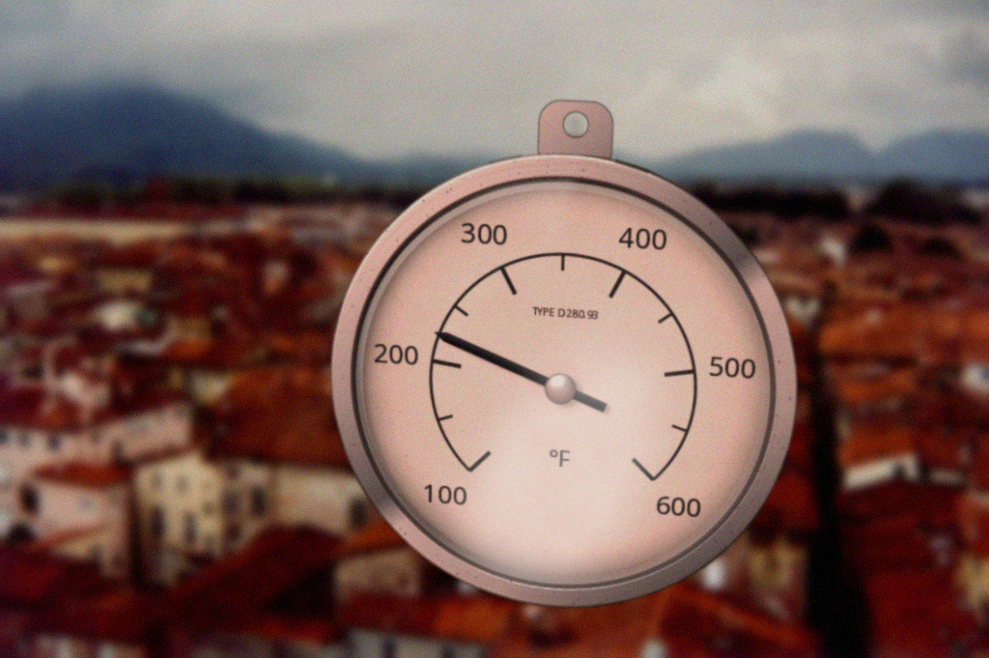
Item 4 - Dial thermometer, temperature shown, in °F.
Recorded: 225 °F
